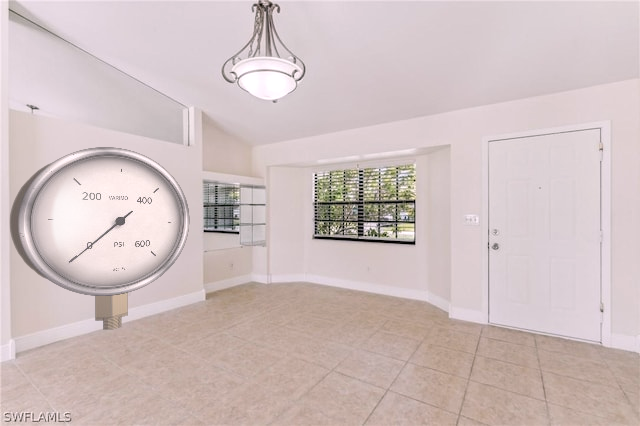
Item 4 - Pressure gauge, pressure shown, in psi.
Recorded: 0 psi
